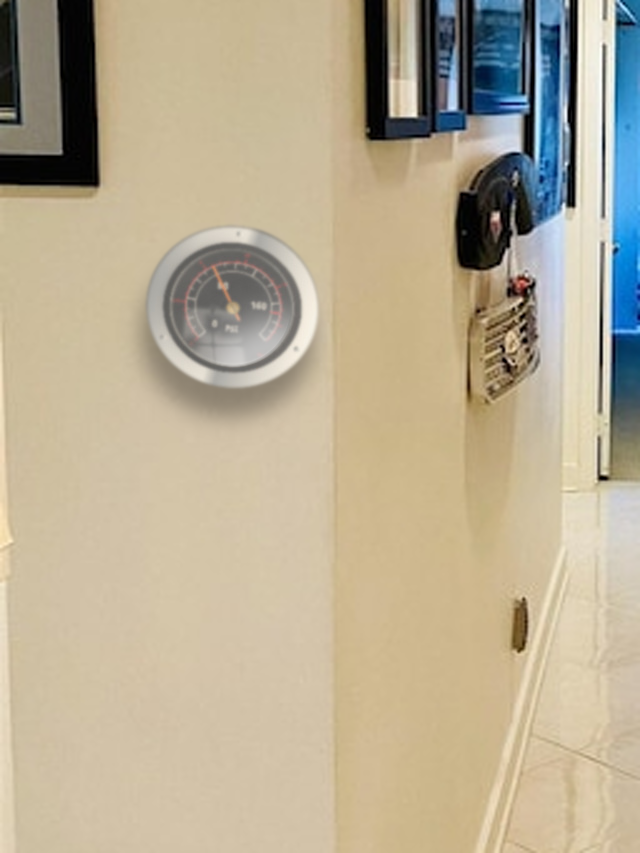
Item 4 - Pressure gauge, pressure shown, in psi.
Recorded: 80 psi
